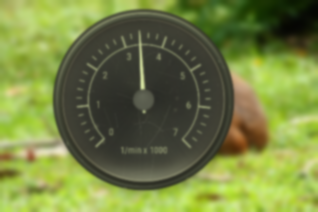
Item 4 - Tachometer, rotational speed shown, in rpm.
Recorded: 3400 rpm
